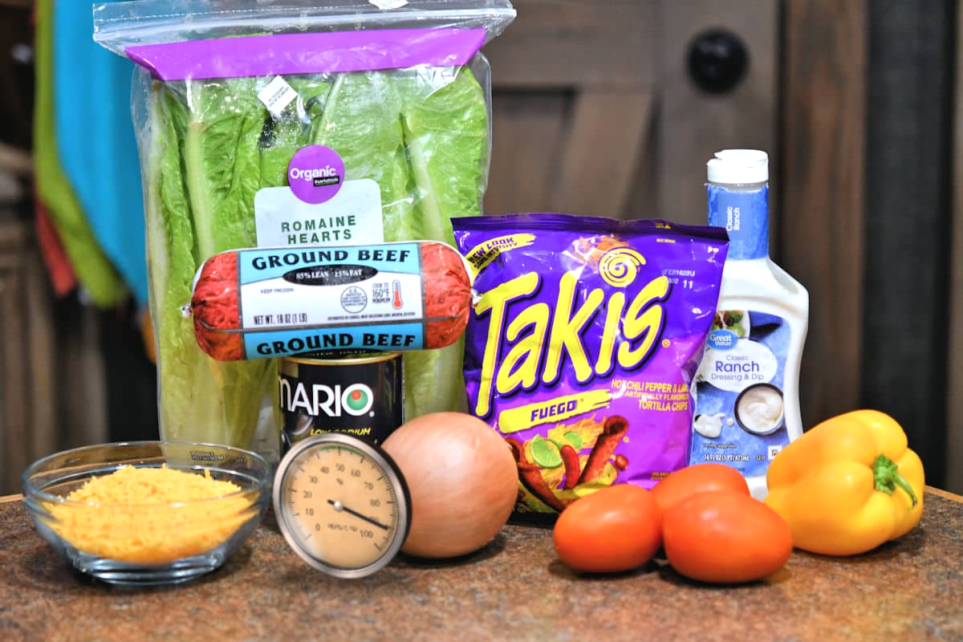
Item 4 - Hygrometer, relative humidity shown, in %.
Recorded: 90 %
